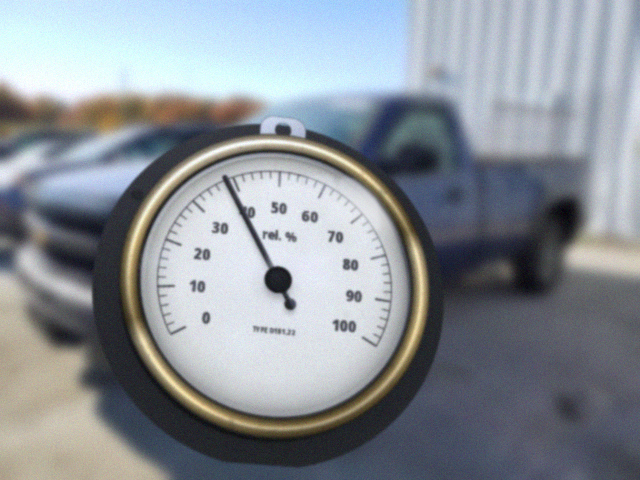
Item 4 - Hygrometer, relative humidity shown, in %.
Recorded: 38 %
